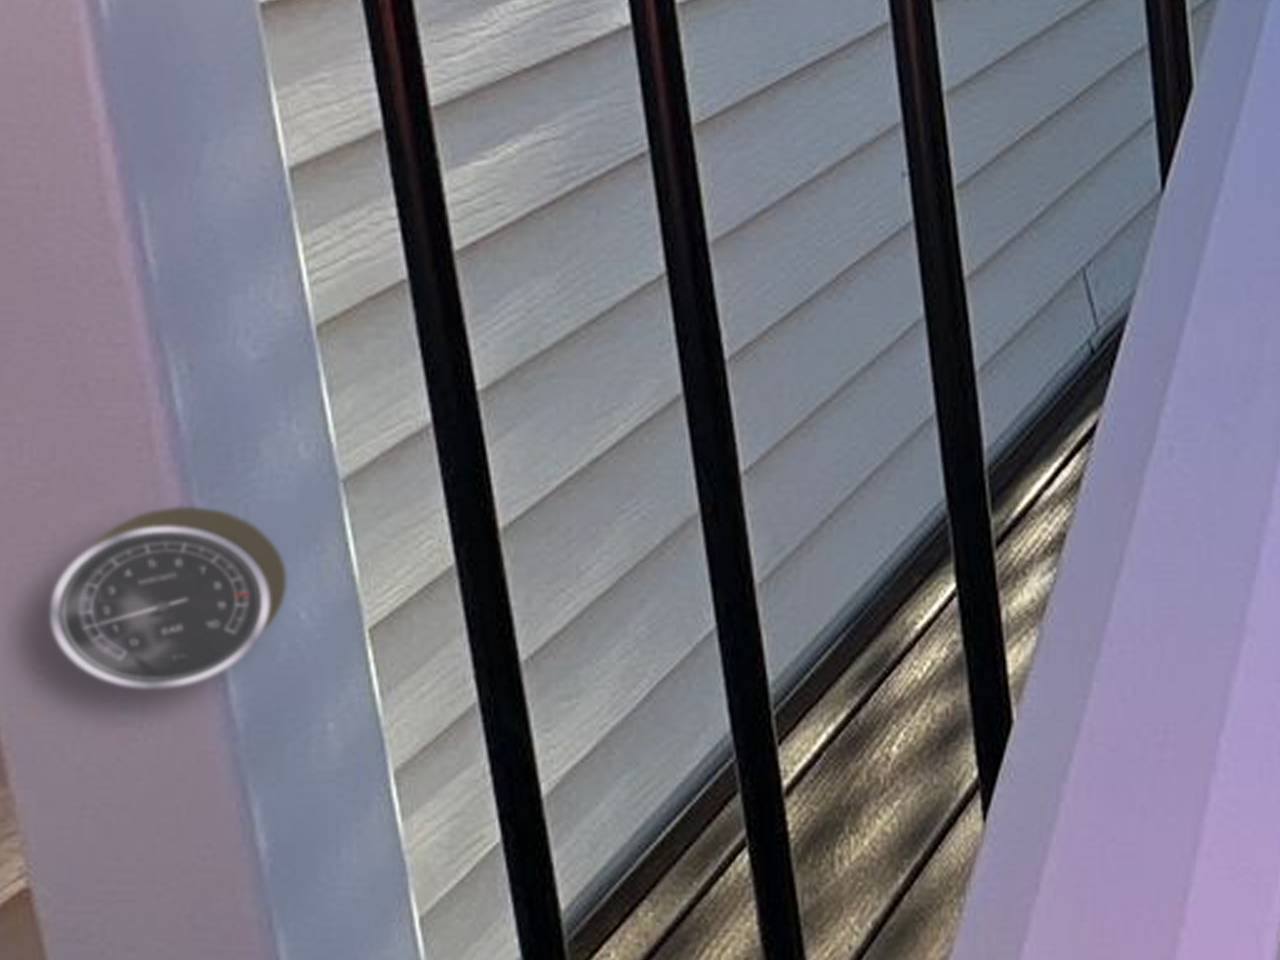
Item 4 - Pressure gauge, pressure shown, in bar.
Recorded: 1.5 bar
